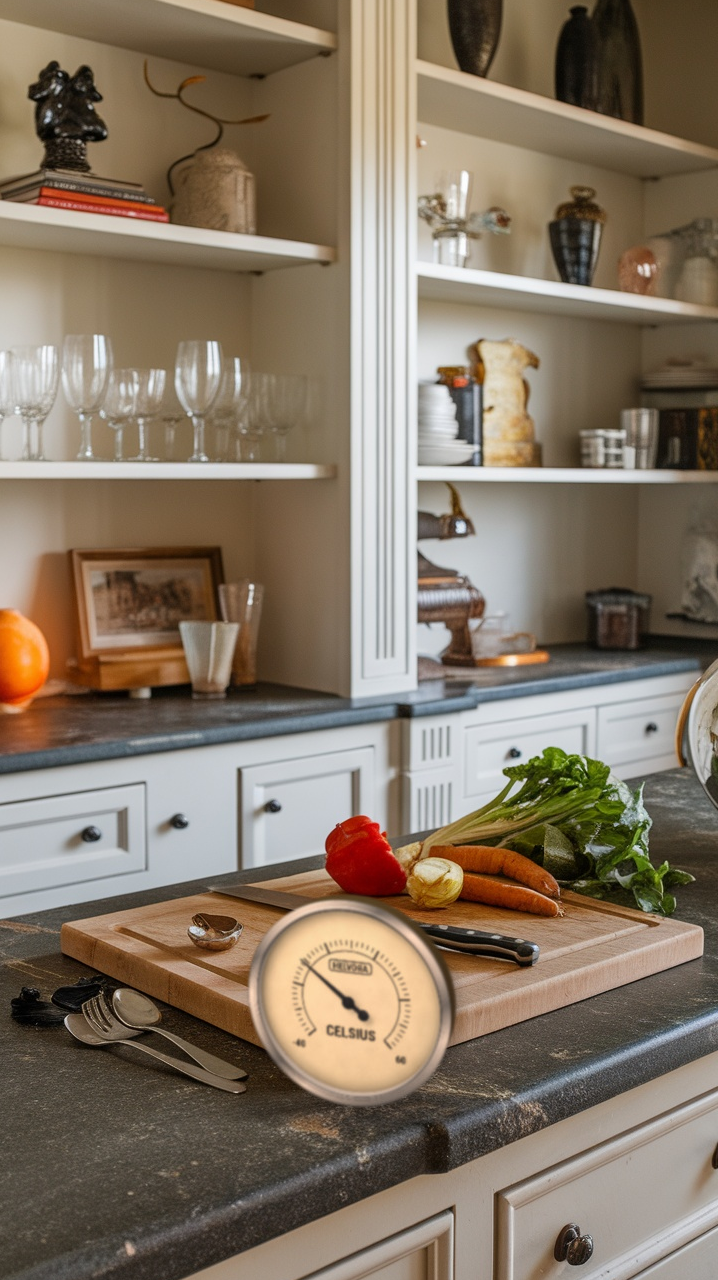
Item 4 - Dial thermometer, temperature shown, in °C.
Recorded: -10 °C
